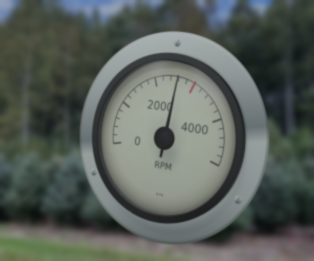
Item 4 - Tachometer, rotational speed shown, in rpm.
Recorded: 2600 rpm
